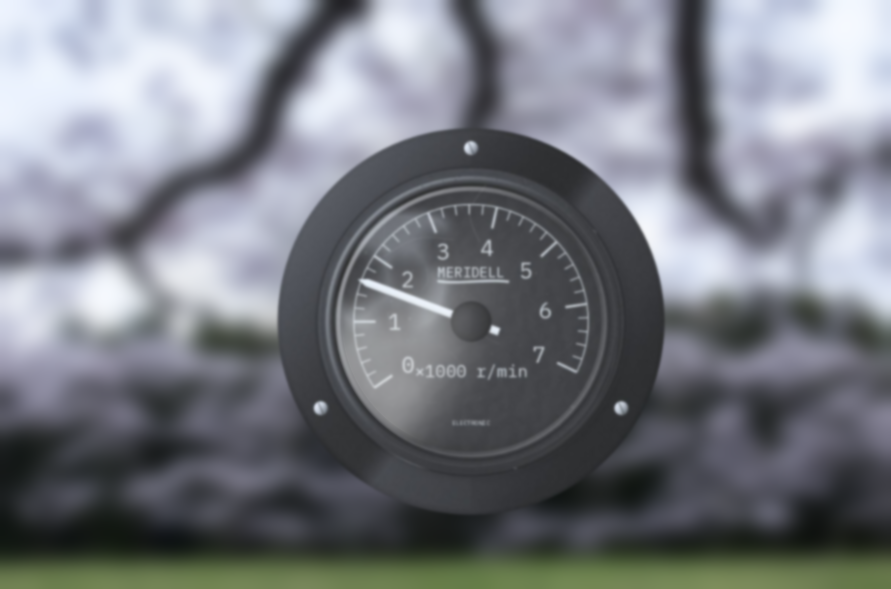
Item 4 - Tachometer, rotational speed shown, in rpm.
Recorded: 1600 rpm
